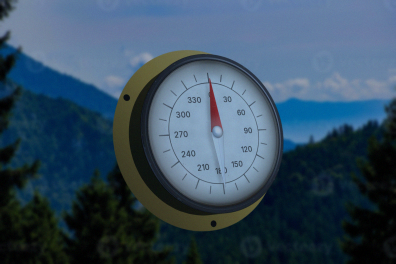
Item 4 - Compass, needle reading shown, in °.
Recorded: 0 °
